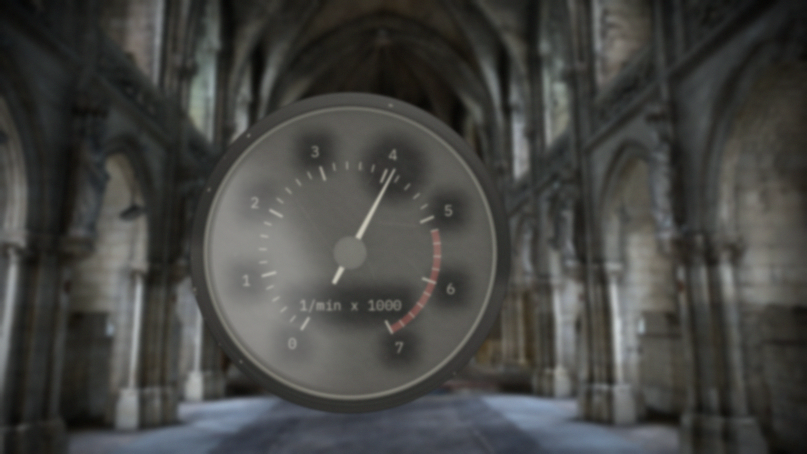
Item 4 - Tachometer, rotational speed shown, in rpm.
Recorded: 4100 rpm
